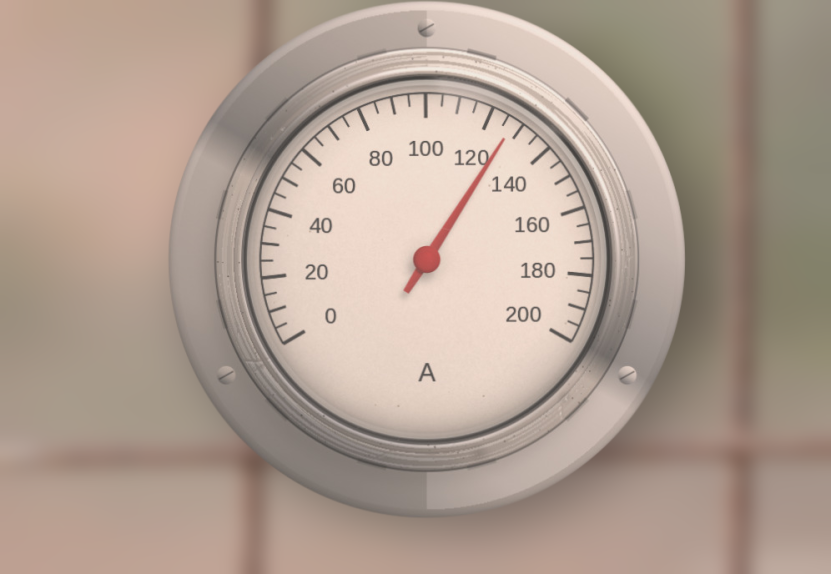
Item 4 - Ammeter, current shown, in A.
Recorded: 127.5 A
